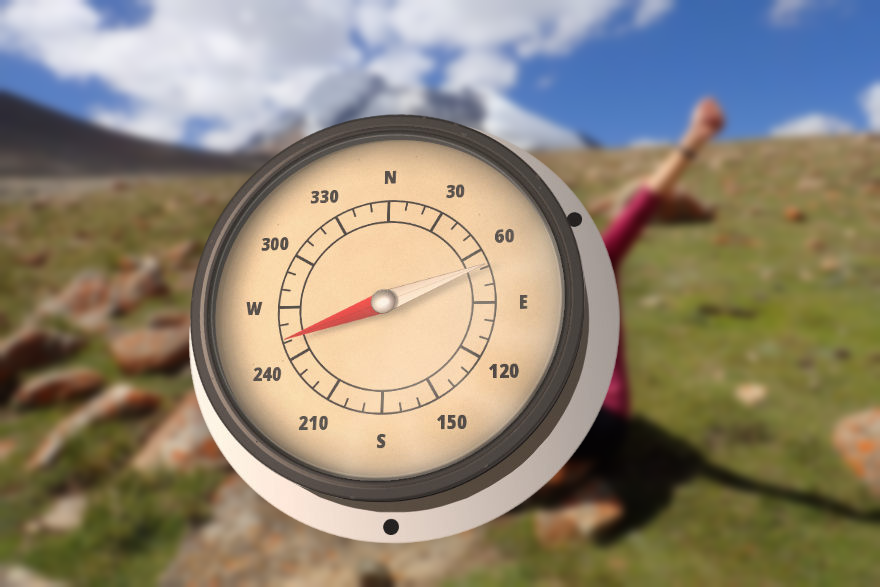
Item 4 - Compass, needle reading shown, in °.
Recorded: 250 °
